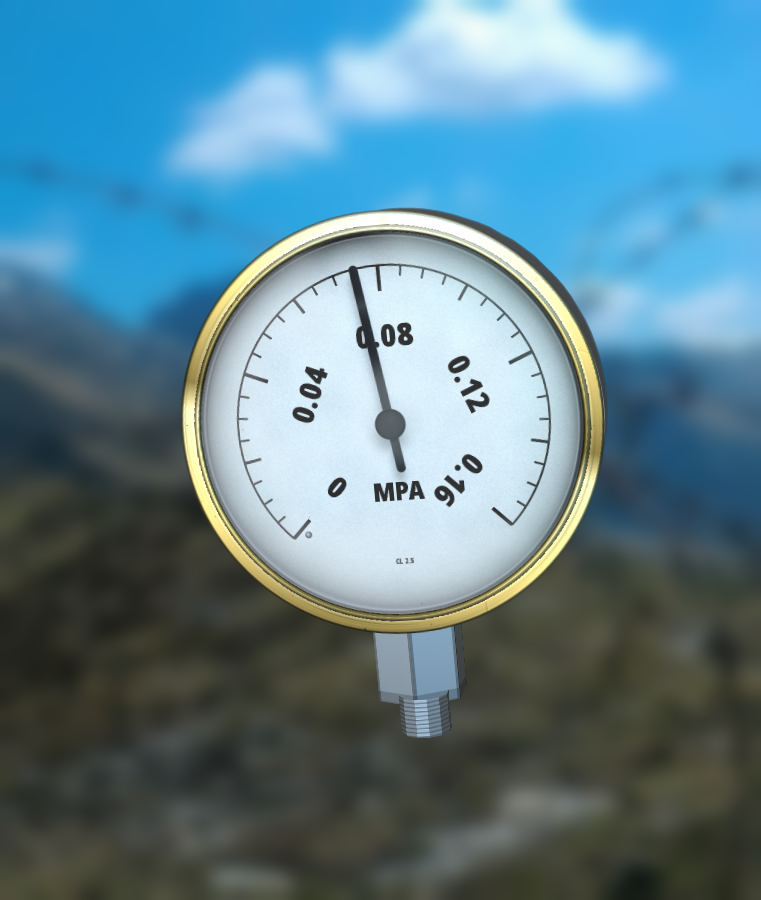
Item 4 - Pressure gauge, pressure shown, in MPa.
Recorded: 0.075 MPa
